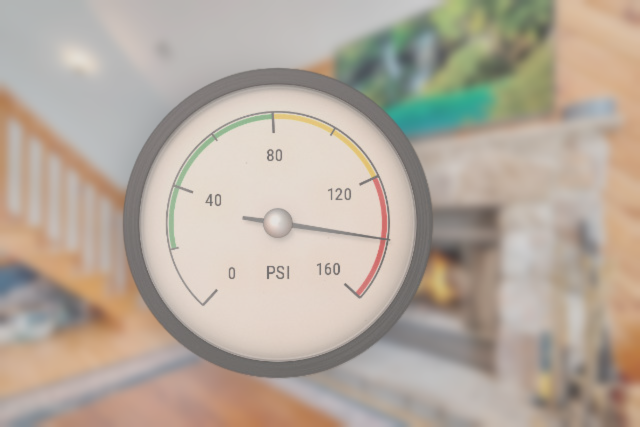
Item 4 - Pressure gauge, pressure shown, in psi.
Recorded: 140 psi
